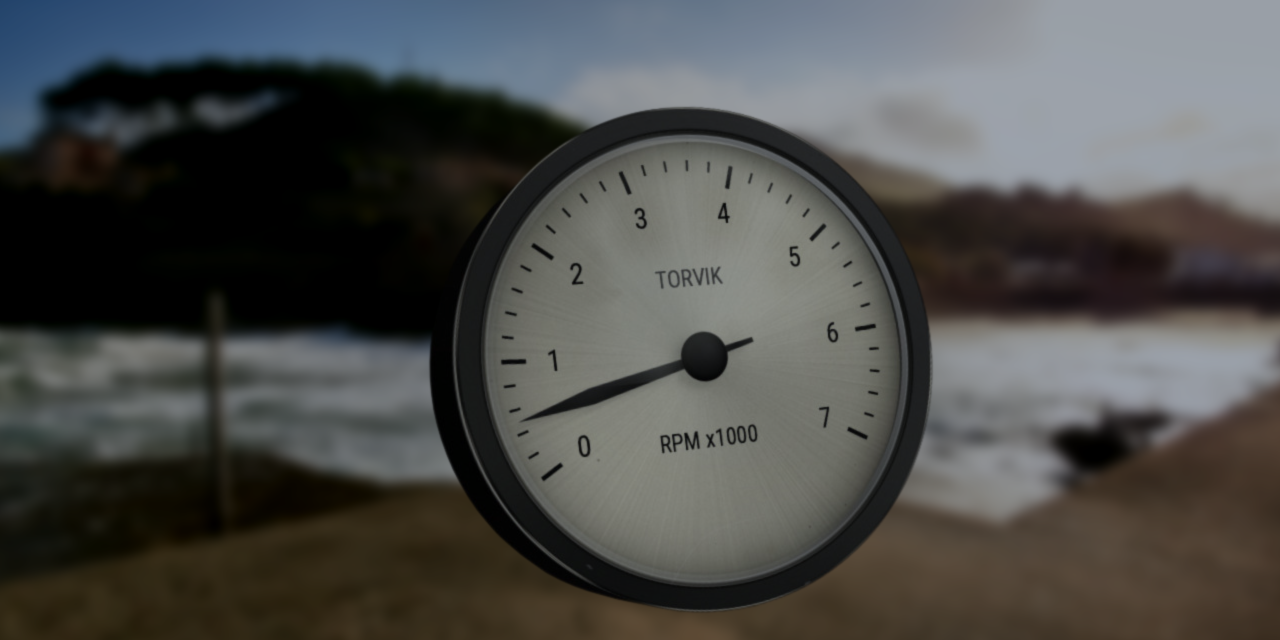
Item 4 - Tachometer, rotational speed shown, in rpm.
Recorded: 500 rpm
